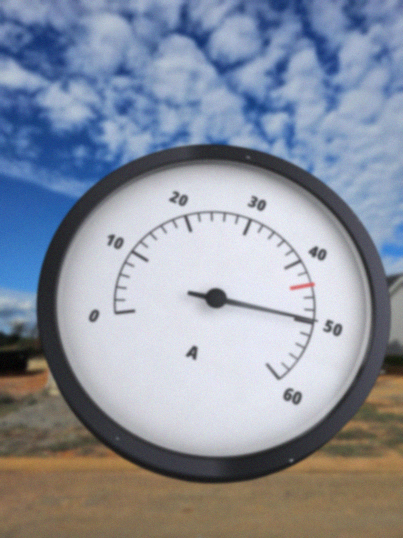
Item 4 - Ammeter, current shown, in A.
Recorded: 50 A
